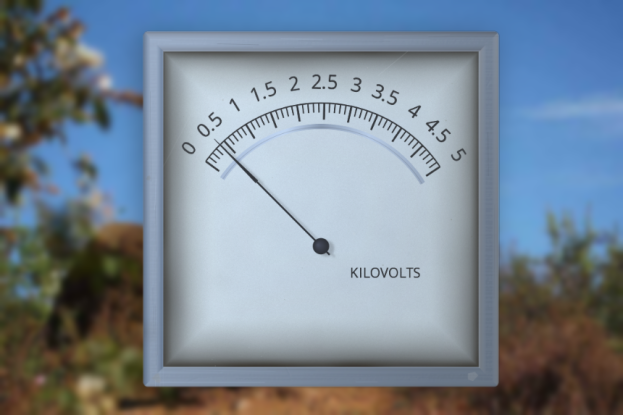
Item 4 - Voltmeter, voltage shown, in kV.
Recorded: 0.4 kV
